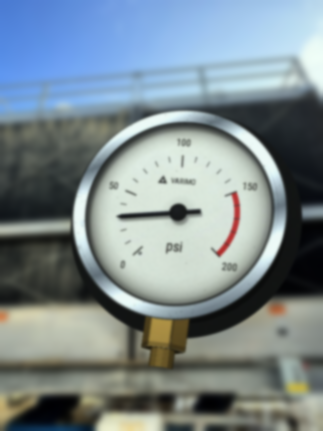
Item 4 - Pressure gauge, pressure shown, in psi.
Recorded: 30 psi
